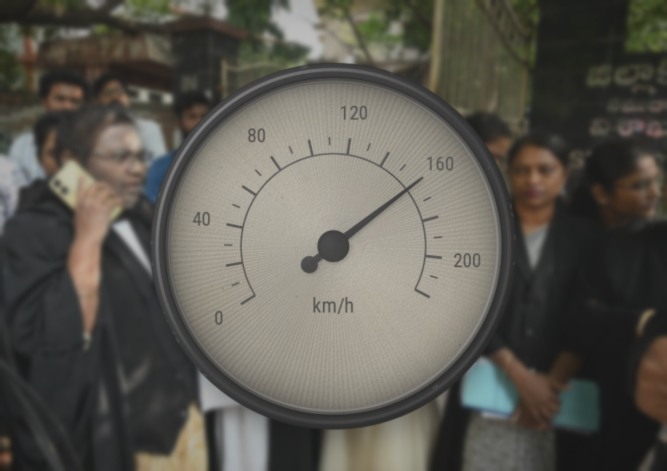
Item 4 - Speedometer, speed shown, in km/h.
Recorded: 160 km/h
